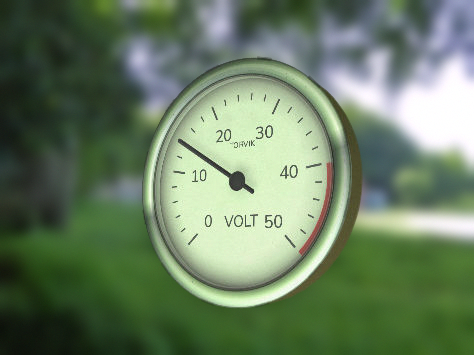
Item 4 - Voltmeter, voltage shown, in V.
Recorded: 14 V
